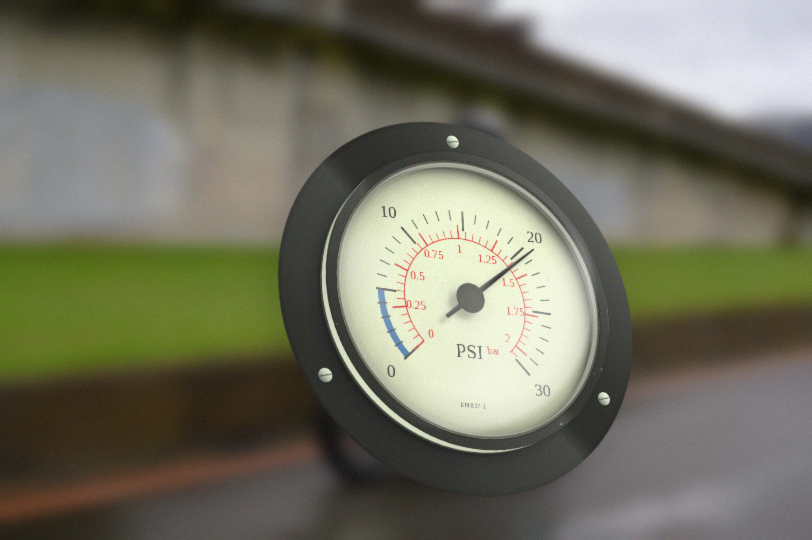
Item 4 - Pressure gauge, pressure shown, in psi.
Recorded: 20.5 psi
